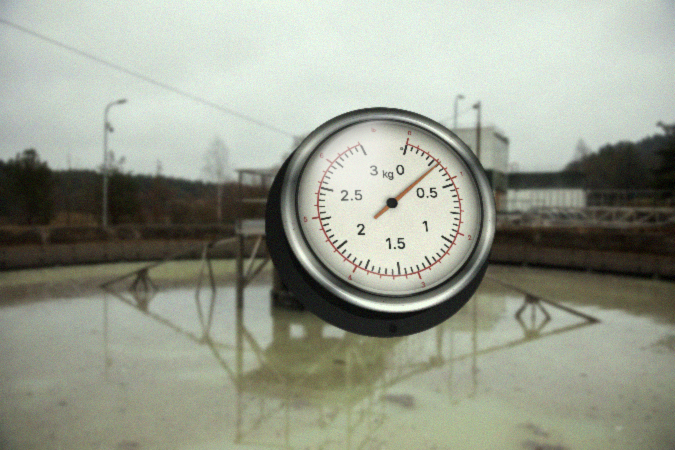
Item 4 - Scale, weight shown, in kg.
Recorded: 0.3 kg
